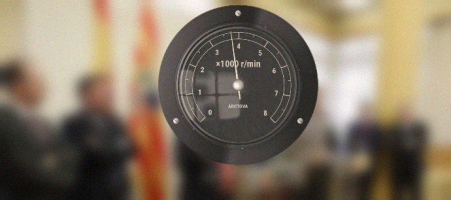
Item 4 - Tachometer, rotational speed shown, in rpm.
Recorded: 3750 rpm
